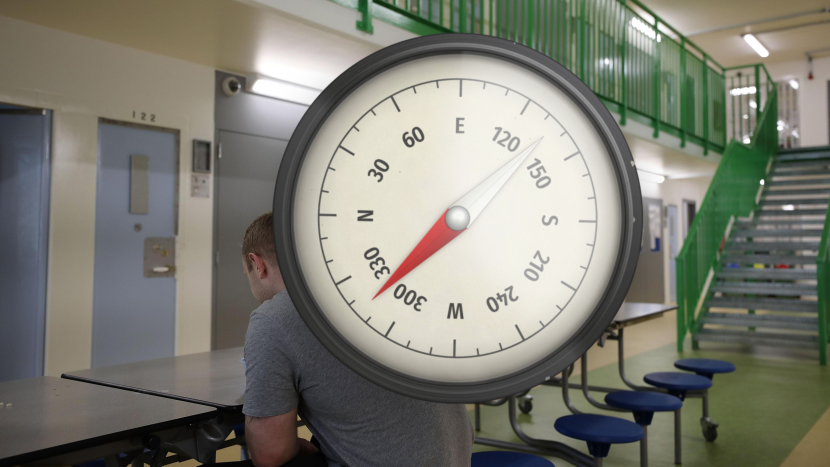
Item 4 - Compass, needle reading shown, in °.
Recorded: 315 °
